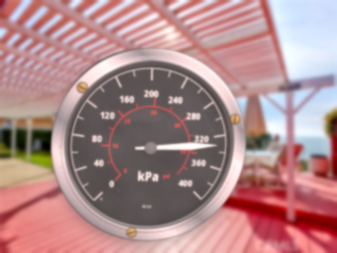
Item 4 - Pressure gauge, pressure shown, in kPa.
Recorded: 330 kPa
